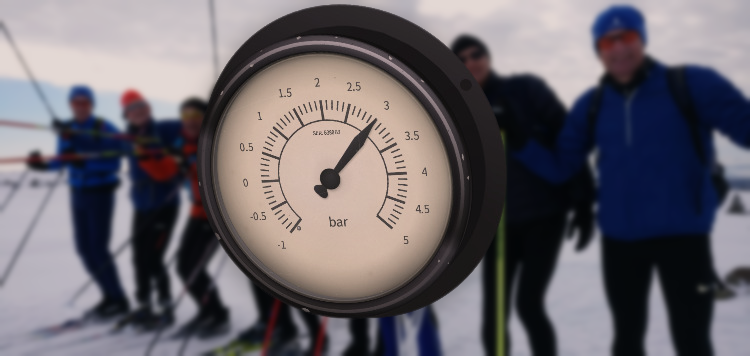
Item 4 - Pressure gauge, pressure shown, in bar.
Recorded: 3 bar
